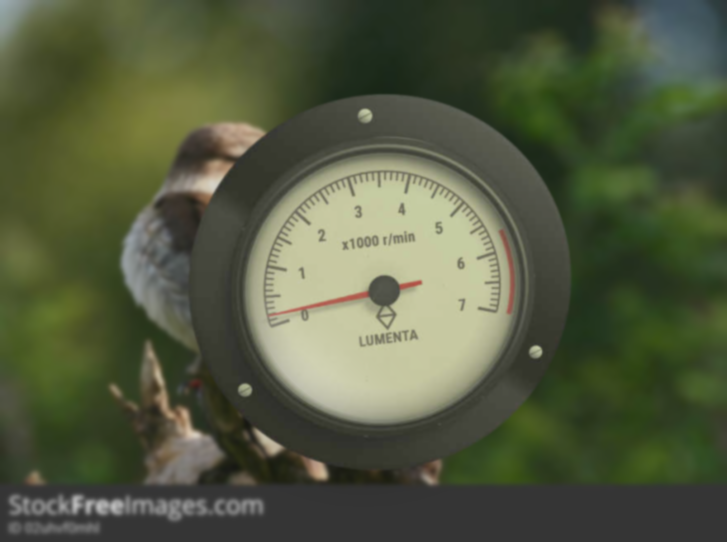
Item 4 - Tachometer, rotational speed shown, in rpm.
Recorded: 200 rpm
